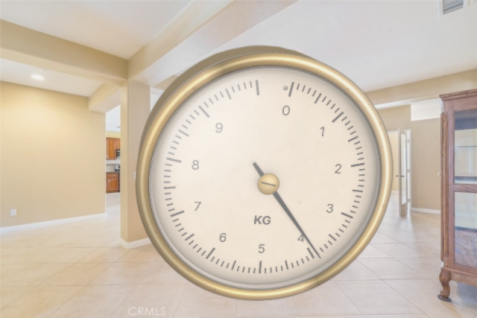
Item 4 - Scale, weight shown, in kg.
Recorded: 3.9 kg
